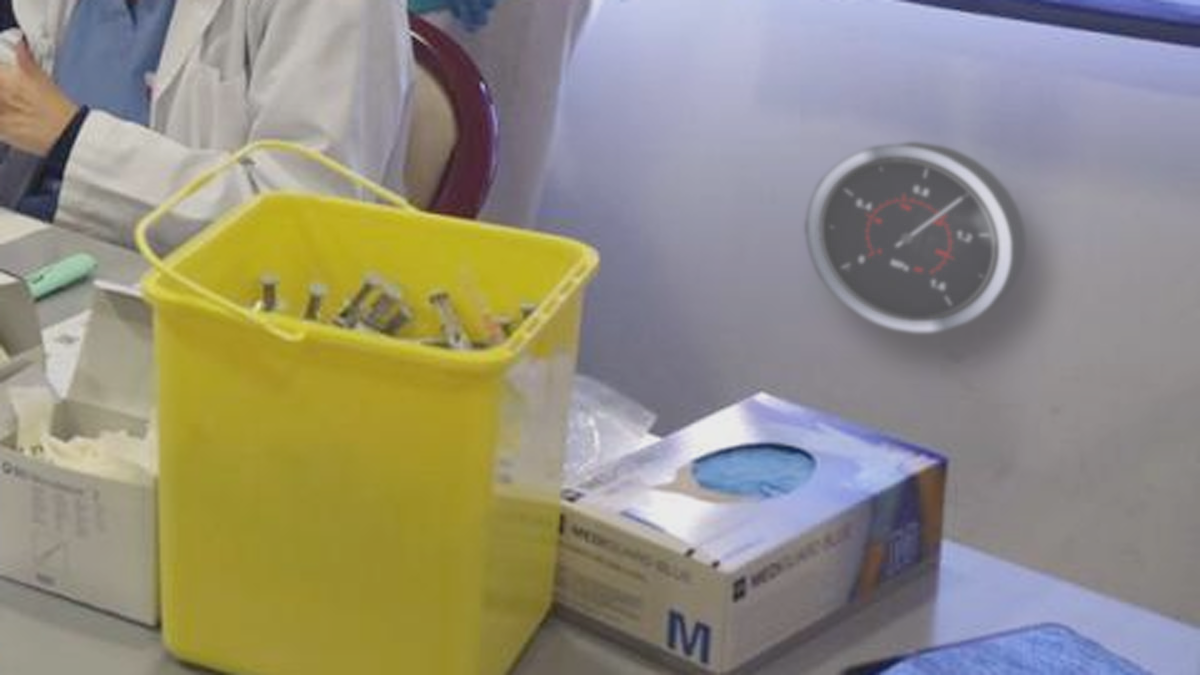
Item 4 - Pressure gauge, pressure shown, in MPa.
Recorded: 1 MPa
